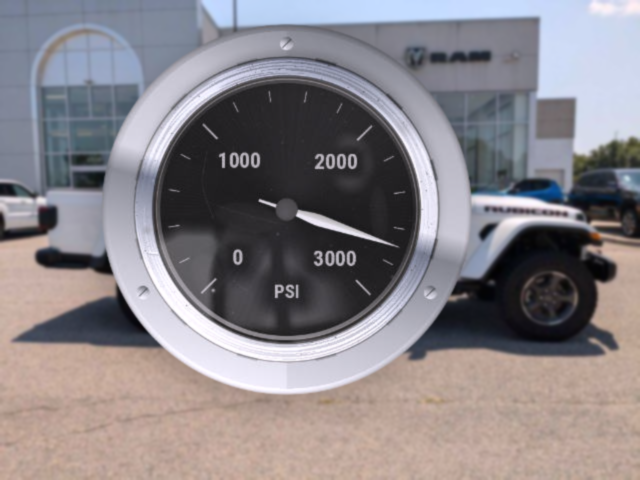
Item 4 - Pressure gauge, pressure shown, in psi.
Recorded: 2700 psi
